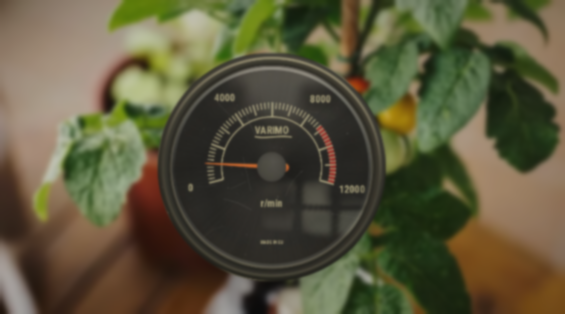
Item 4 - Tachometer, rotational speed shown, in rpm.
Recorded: 1000 rpm
